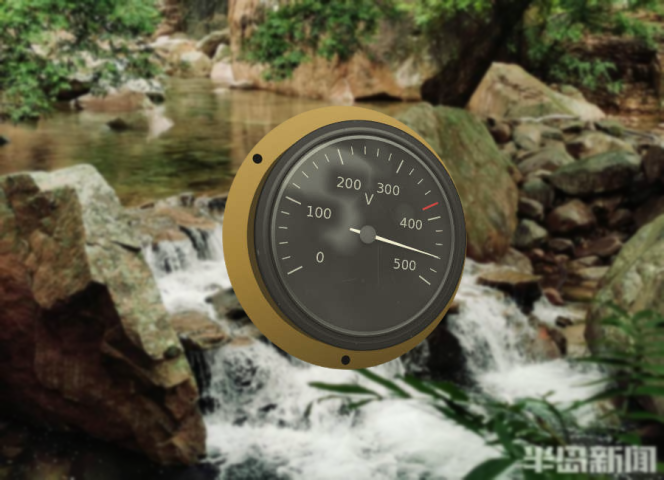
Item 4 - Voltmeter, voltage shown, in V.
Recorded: 460 V
